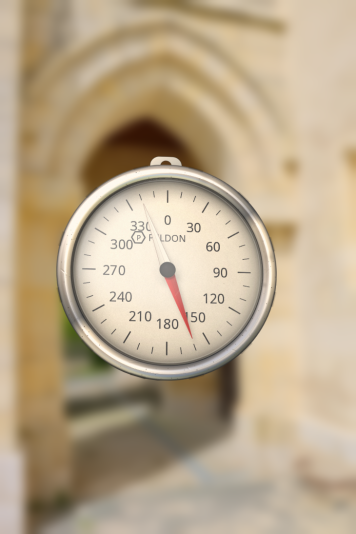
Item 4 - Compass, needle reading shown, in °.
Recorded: 160 °
